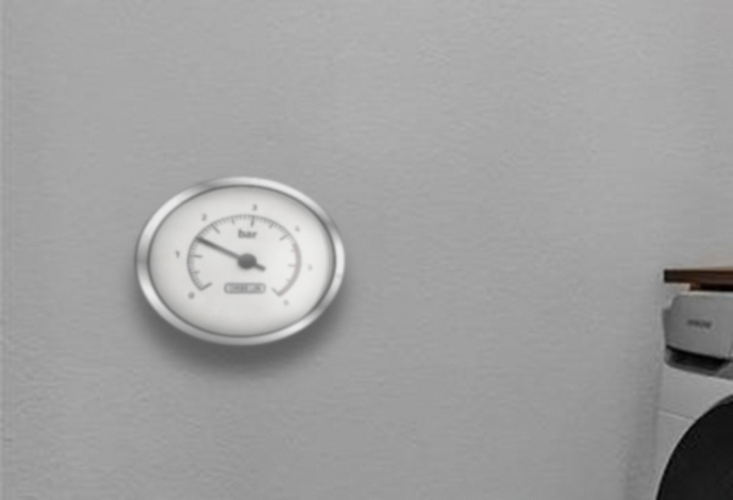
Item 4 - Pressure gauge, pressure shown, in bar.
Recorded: 1.5 bar
